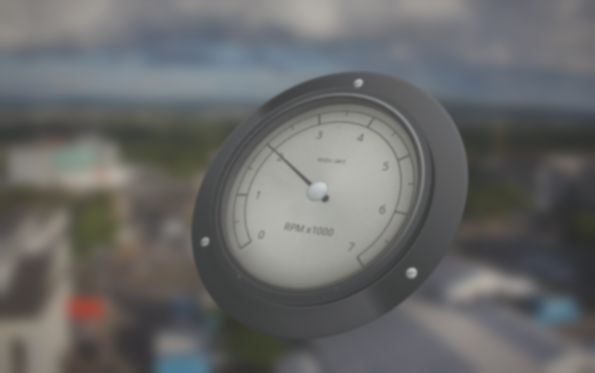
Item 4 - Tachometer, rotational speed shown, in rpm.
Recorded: 2000 rpm
